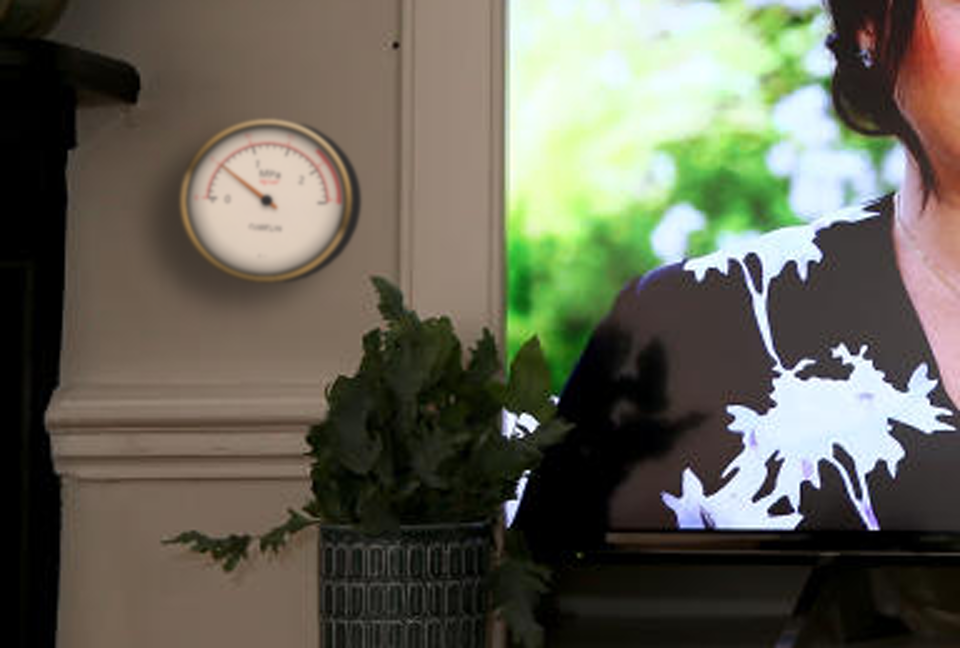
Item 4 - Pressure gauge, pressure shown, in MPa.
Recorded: 0.5 MPa
